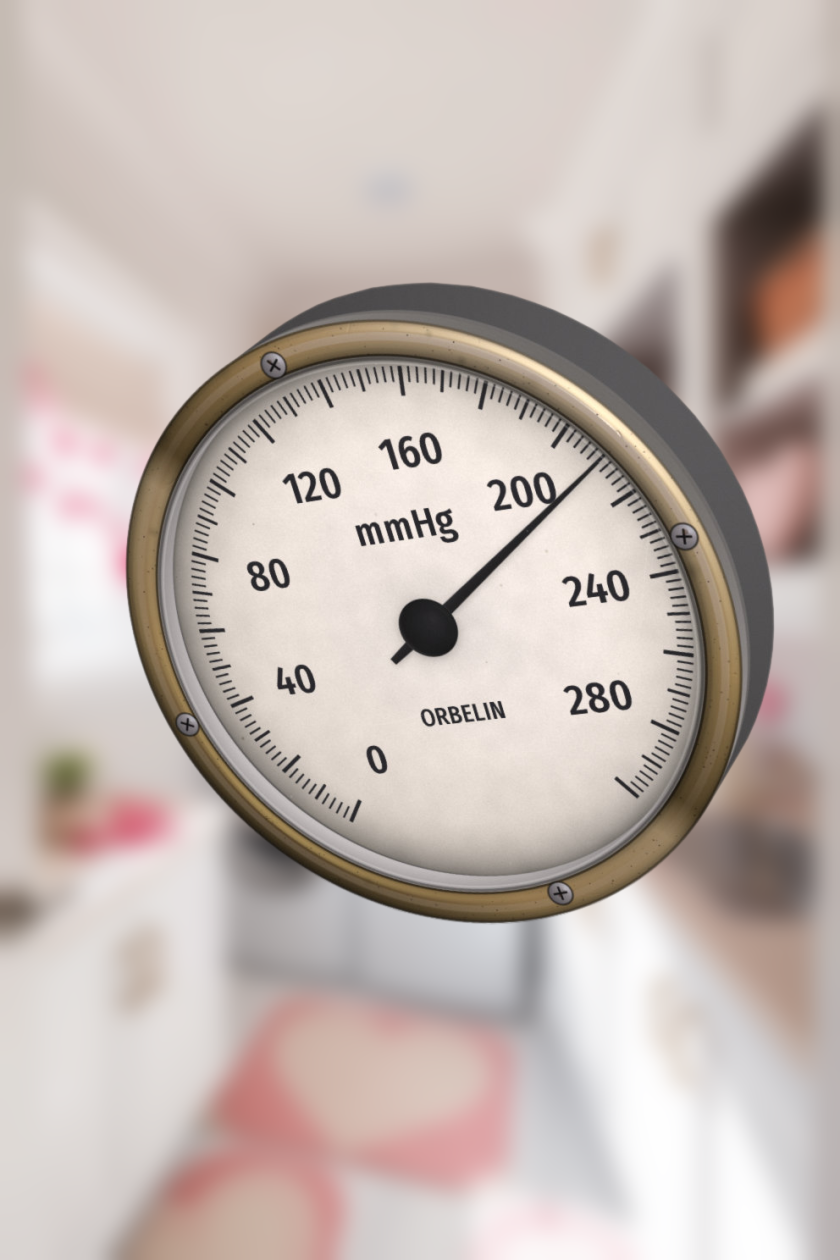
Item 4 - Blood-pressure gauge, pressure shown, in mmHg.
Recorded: 210 mmHg
